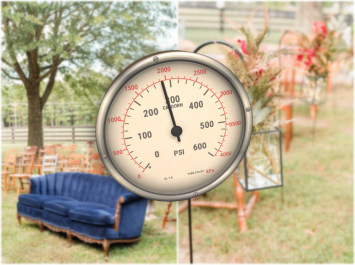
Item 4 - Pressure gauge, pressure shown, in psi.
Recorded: 280 psi
